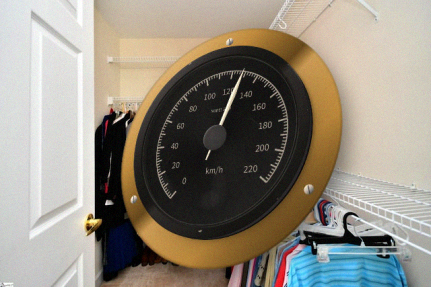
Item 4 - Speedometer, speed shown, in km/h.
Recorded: 130 km/h
